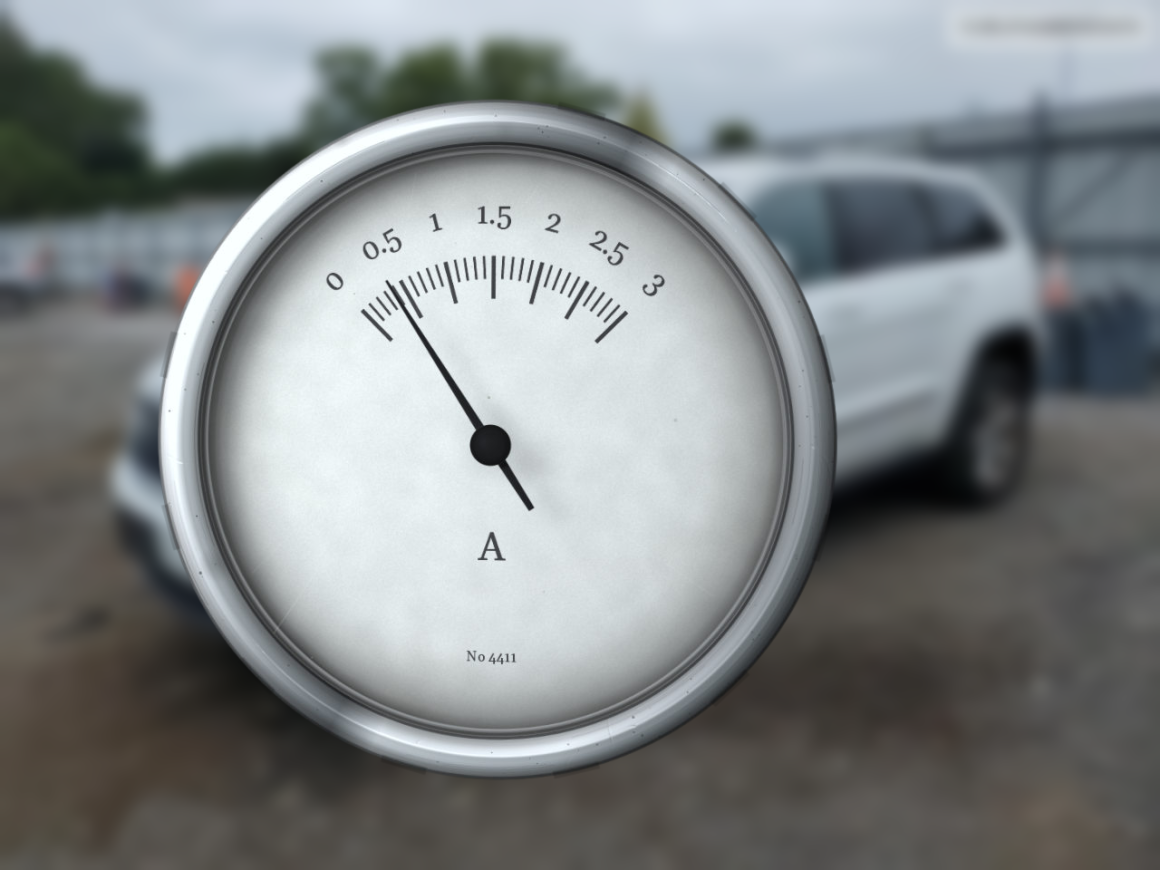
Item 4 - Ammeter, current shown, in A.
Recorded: 0.4 A
